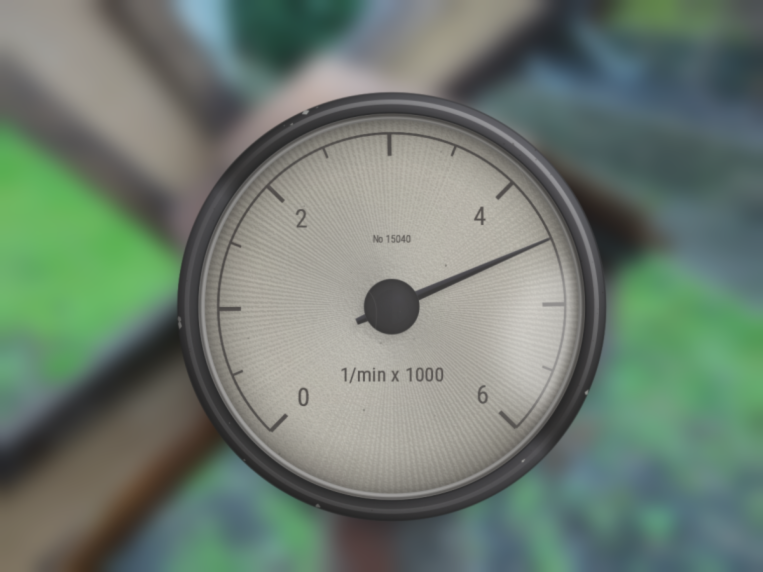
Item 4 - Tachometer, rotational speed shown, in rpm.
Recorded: 4500 rpm
